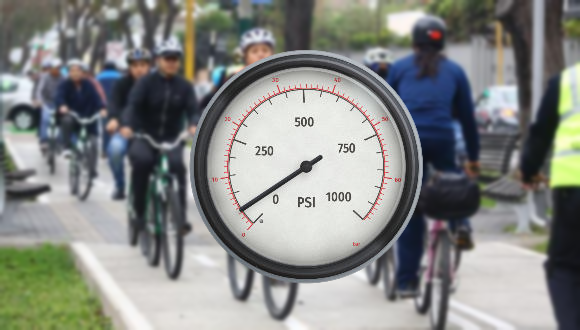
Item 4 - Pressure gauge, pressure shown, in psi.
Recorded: 50 psi
